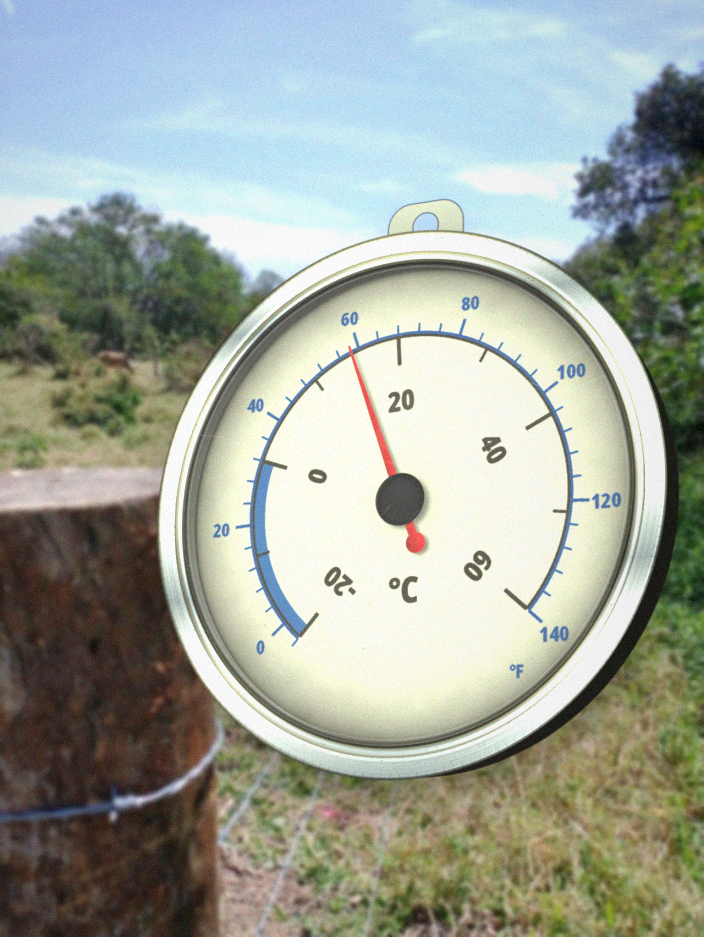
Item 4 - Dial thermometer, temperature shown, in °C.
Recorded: 15 °C
